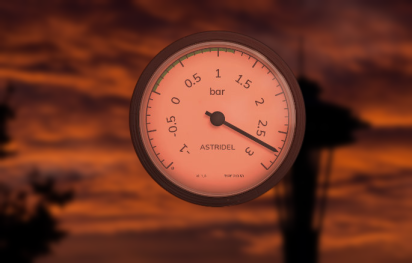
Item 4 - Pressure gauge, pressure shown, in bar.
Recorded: 2.75 bar
